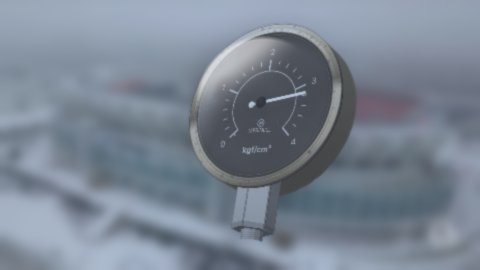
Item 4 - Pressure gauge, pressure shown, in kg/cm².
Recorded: 3.2 kg/cm²
